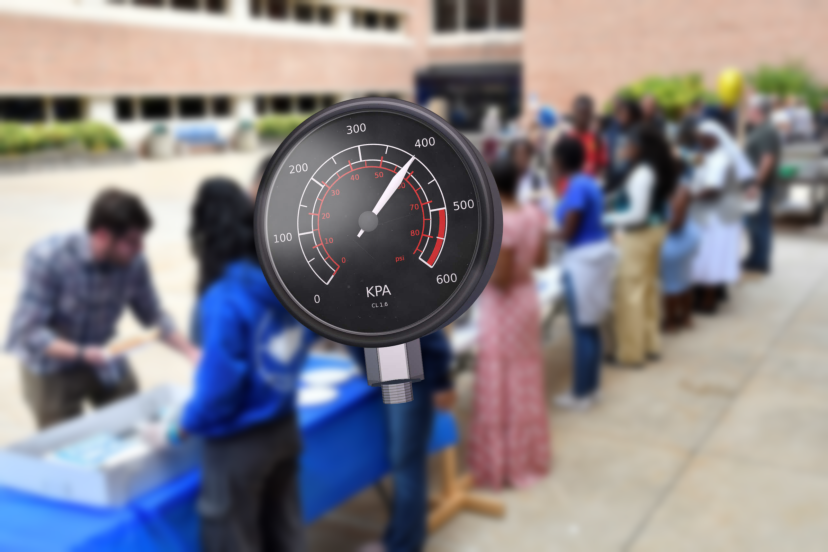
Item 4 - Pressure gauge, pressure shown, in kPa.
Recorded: 400 kPa
